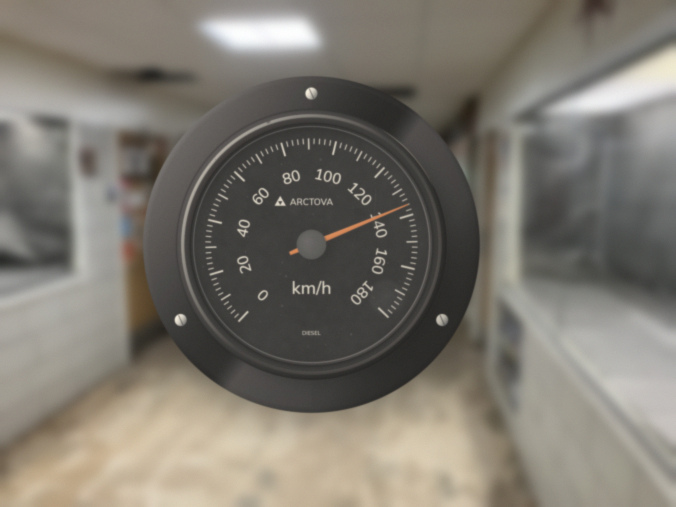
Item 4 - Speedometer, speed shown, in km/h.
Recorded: 136 km/h
